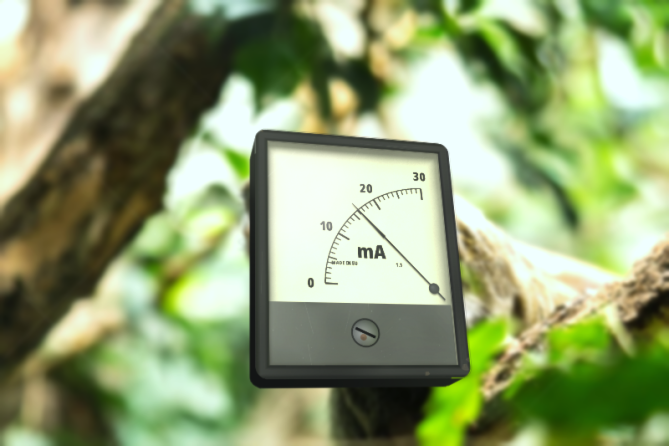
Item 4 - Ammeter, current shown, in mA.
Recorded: 16 mA
